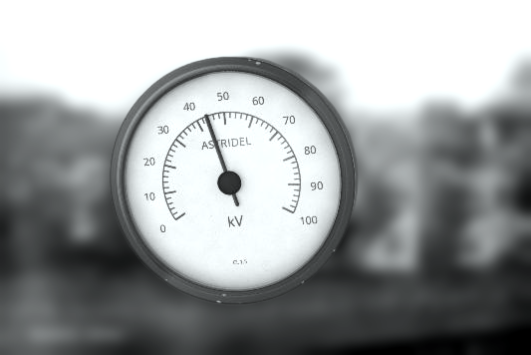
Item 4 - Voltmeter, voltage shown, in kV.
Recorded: 44 kV
